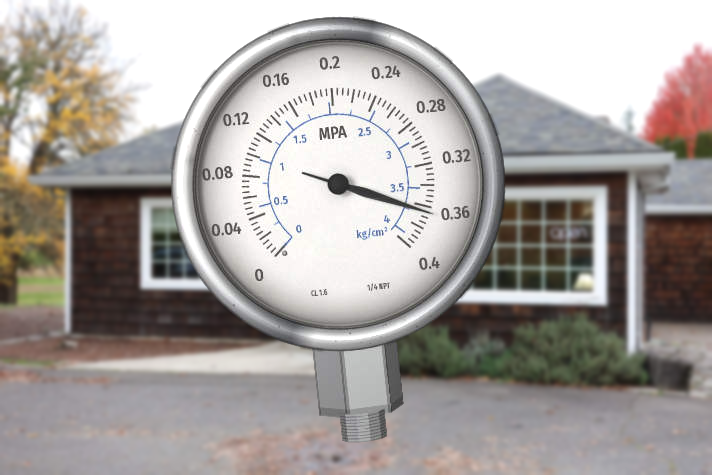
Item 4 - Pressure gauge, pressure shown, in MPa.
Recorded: 0.365 MPa
